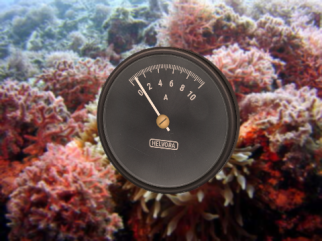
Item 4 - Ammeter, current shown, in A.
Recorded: 1 A
